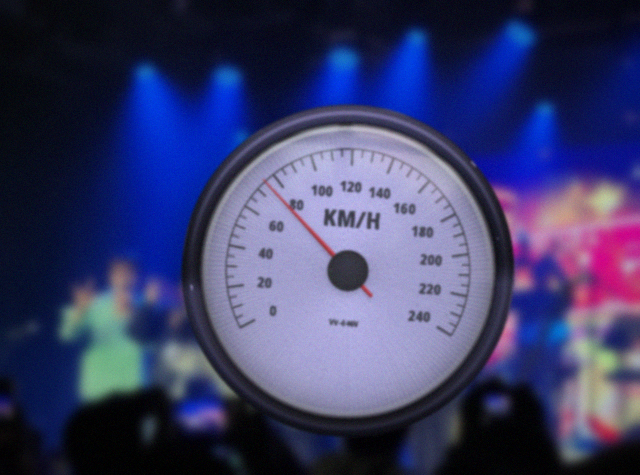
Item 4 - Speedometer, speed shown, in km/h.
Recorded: 75 km/h
